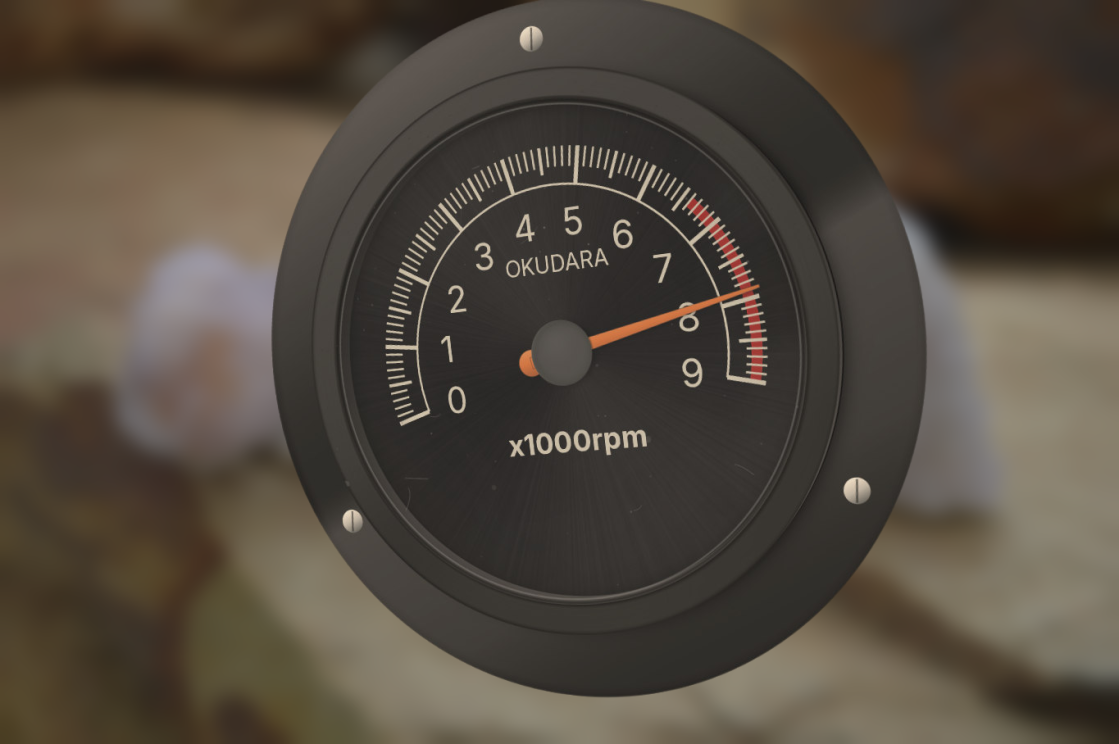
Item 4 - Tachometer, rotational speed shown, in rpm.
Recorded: 7900 rpm
